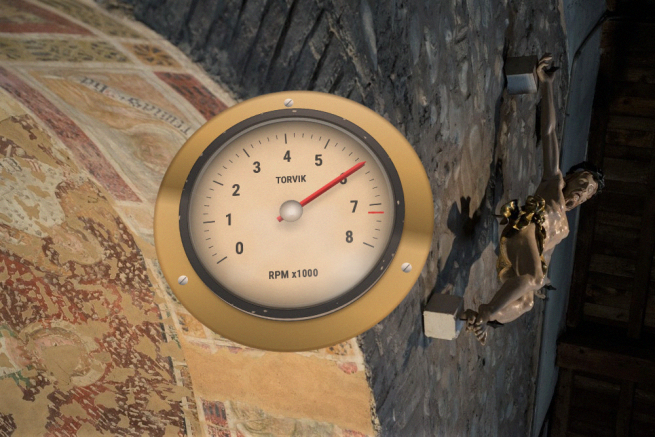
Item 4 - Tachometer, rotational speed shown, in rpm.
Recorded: 6000 rpm
